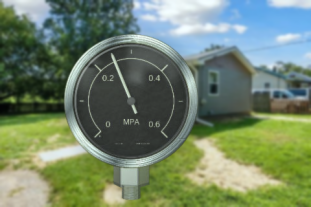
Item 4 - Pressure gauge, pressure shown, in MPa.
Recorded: 0.25 MPa
